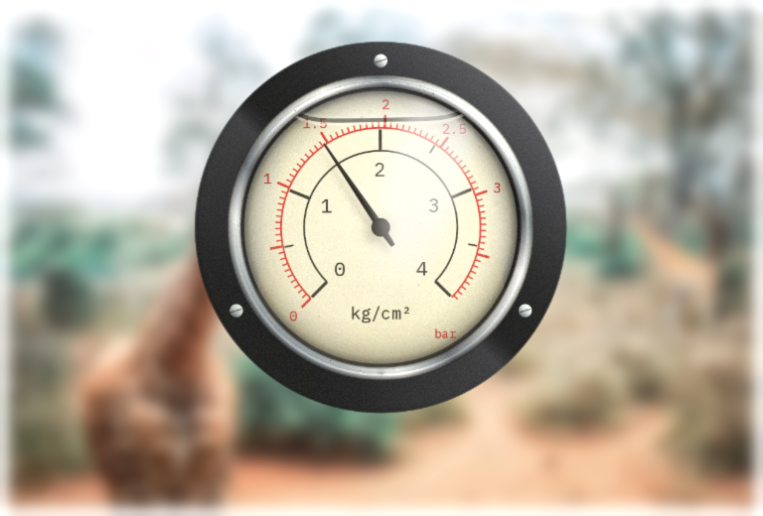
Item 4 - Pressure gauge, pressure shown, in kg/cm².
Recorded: 1.5 kg/cm²
